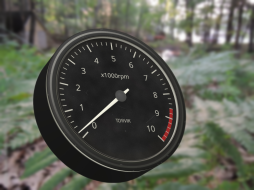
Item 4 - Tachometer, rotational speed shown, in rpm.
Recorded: 200 rpm
